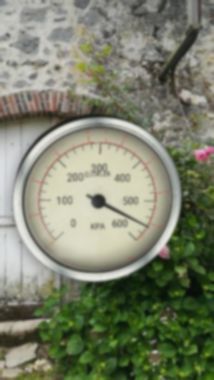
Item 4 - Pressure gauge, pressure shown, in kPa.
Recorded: 560 kPa
